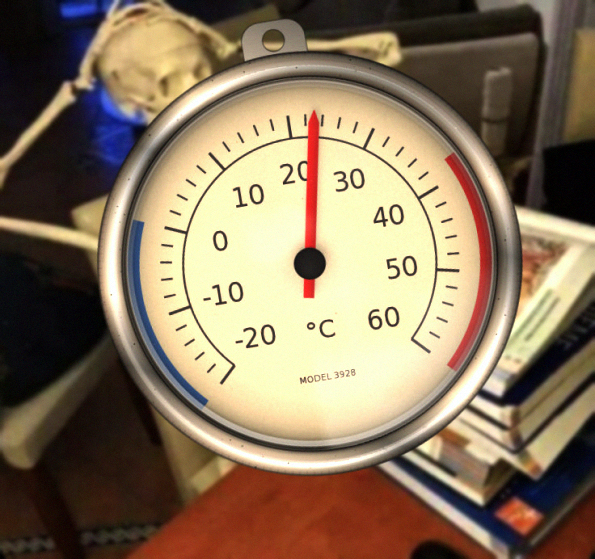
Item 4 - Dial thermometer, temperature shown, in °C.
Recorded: 23 °C
